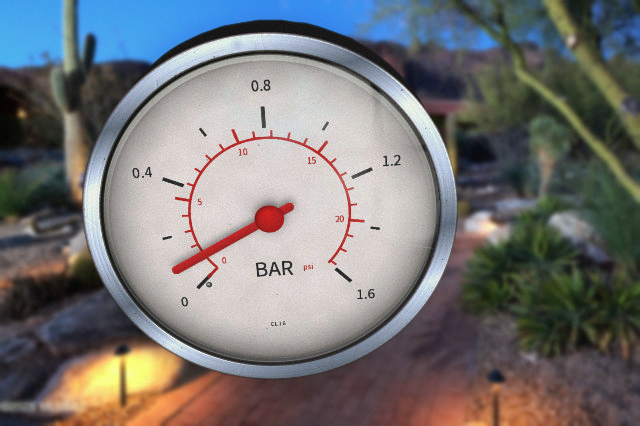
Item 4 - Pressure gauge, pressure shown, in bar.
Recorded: 0.1 bar
